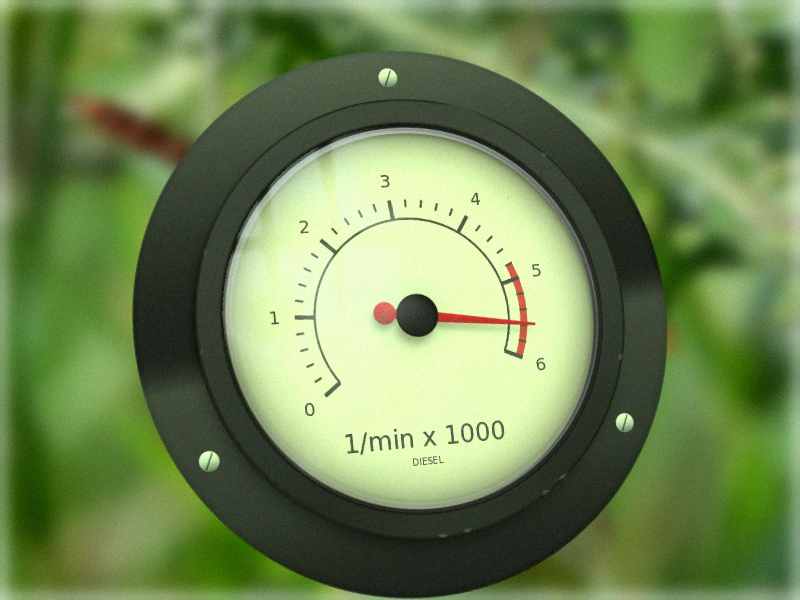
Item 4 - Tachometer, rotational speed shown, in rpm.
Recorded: 5600 rpm
